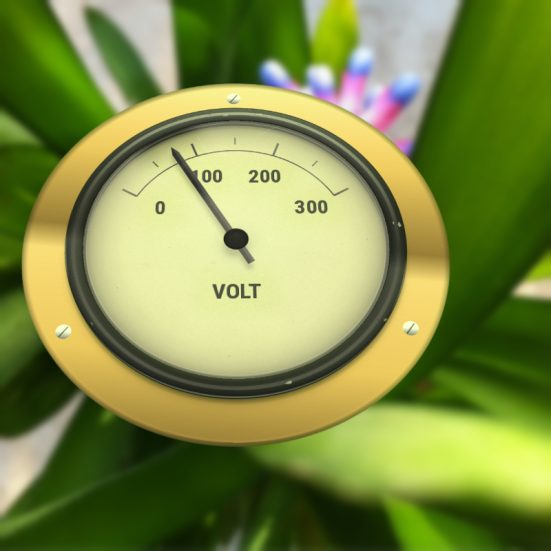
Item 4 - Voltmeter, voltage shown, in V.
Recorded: 75 V
